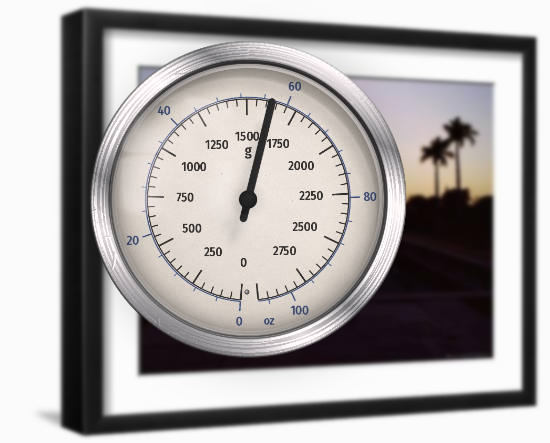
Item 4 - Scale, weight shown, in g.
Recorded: 1625 g
